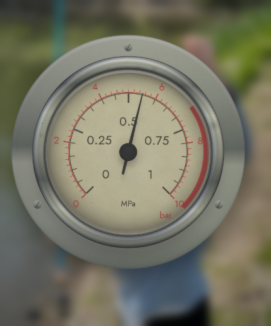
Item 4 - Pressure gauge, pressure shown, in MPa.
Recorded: 0.55 MPa
